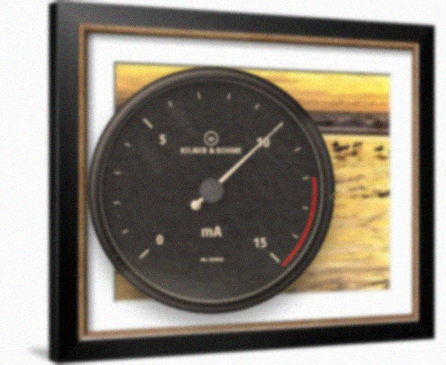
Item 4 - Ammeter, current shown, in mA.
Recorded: 10 mA
